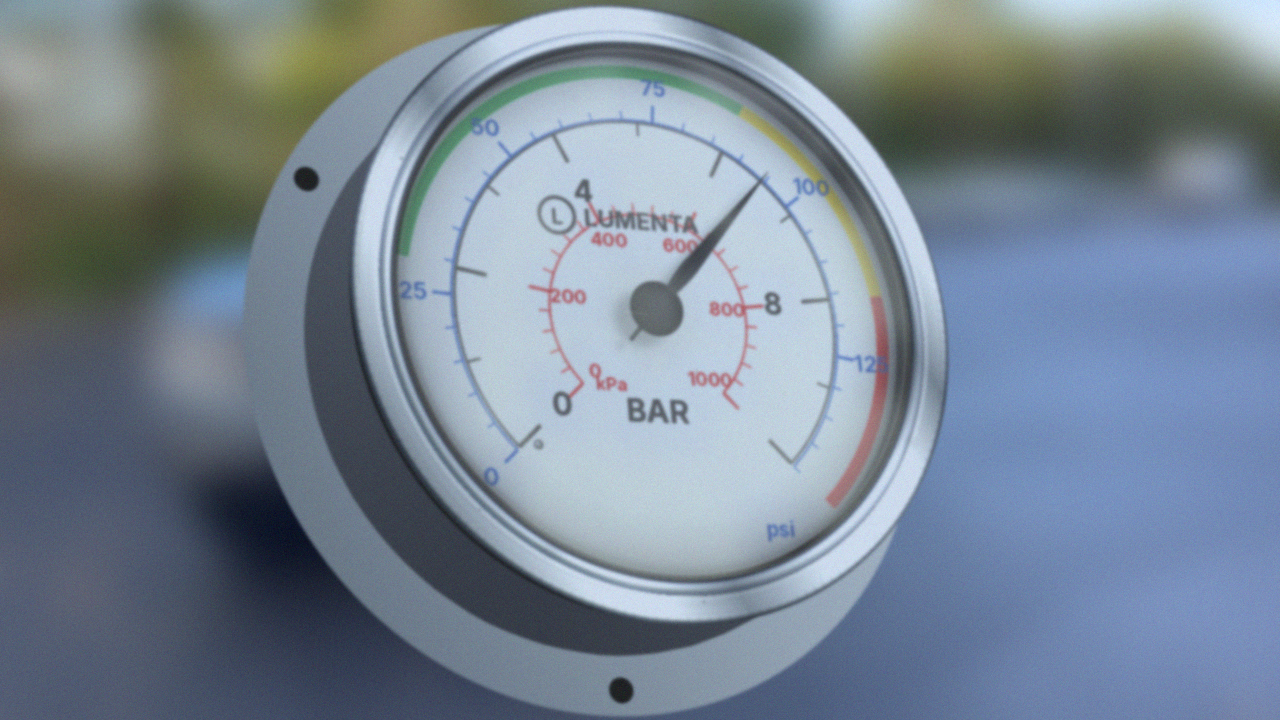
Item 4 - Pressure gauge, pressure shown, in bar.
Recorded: 6.5 bar
